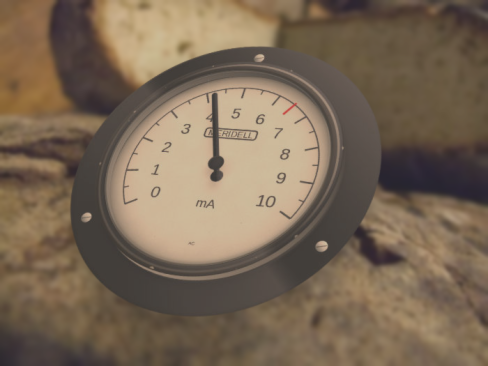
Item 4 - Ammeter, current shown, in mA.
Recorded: 4.25 mA
